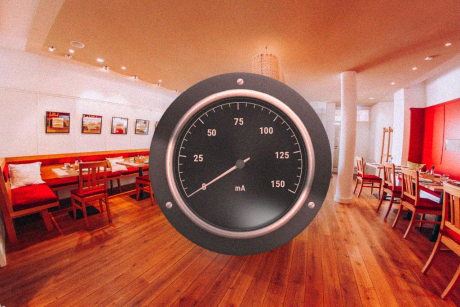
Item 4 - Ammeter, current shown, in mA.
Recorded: 0 mA
